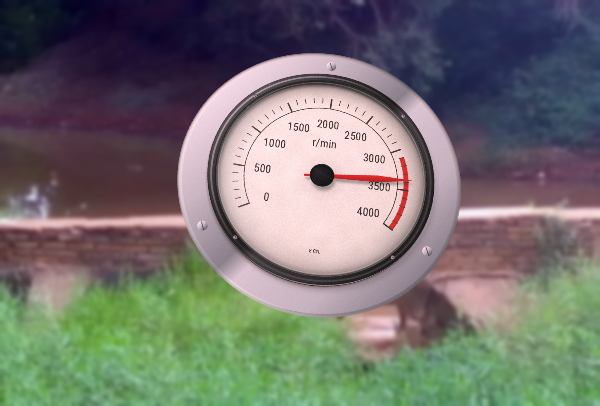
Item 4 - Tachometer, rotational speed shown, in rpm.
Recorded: 3400 rpm
